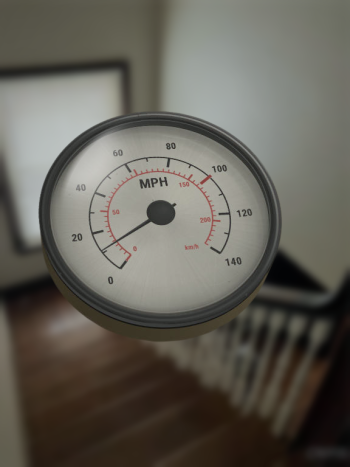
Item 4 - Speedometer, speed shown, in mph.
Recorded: 10 mph
